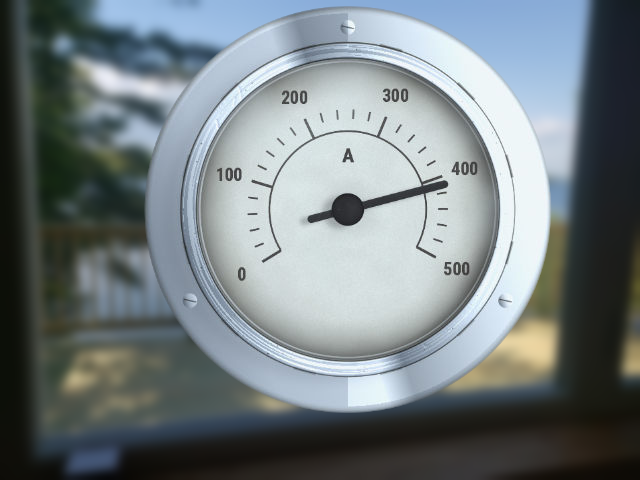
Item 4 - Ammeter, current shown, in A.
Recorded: 410 A
